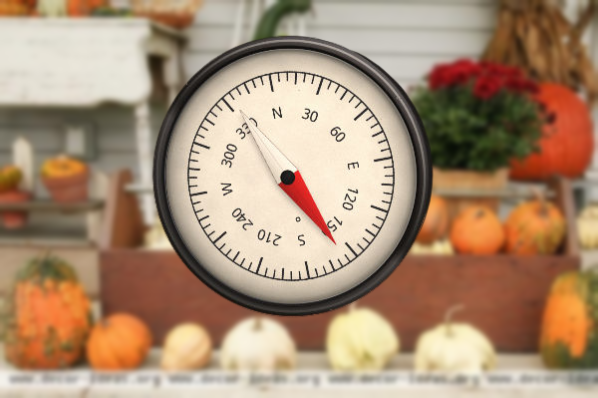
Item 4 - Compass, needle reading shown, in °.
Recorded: 155 °
